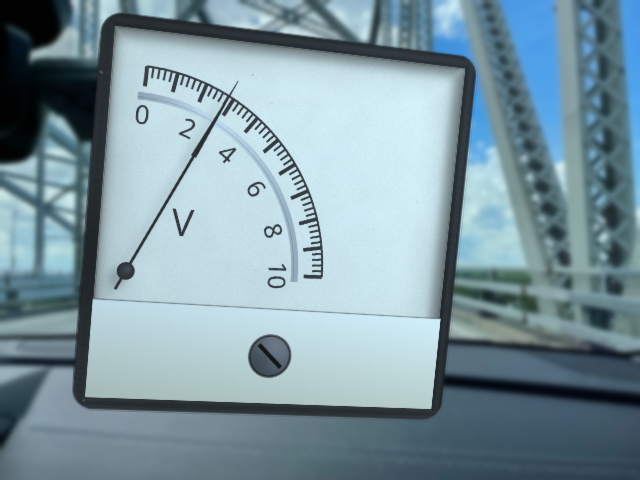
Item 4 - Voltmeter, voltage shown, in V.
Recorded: 2.8 V
